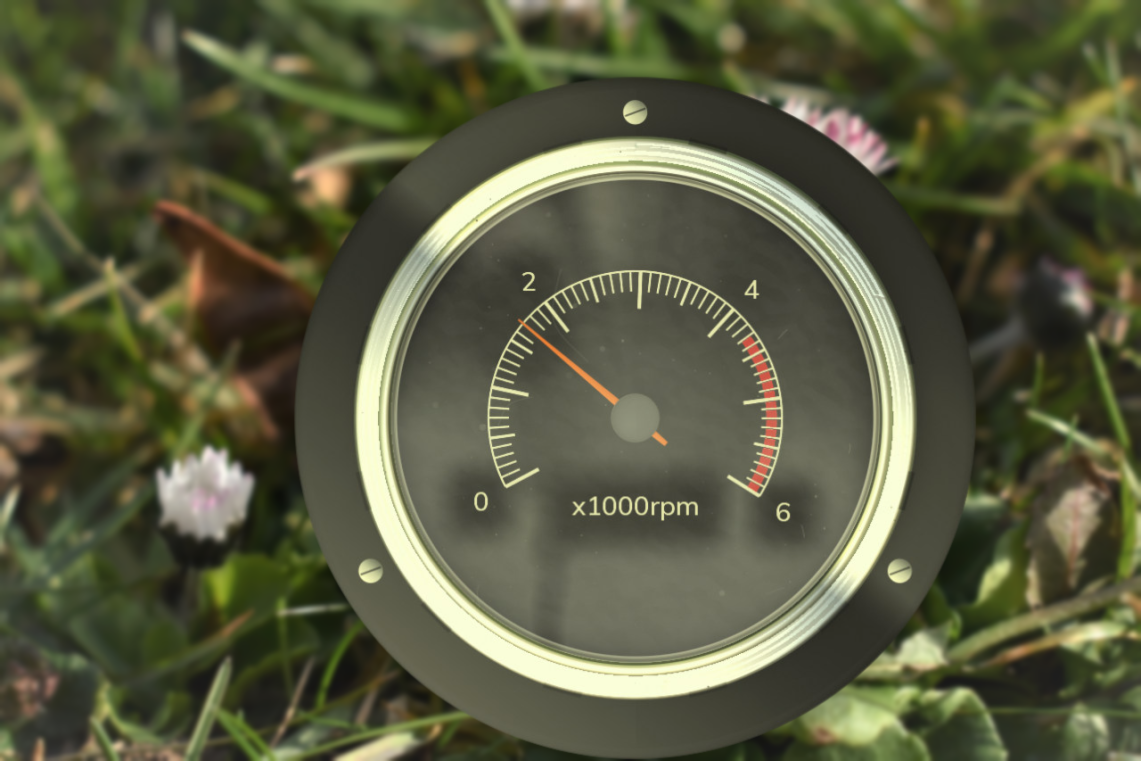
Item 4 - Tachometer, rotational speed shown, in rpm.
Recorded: 1700 rpm
